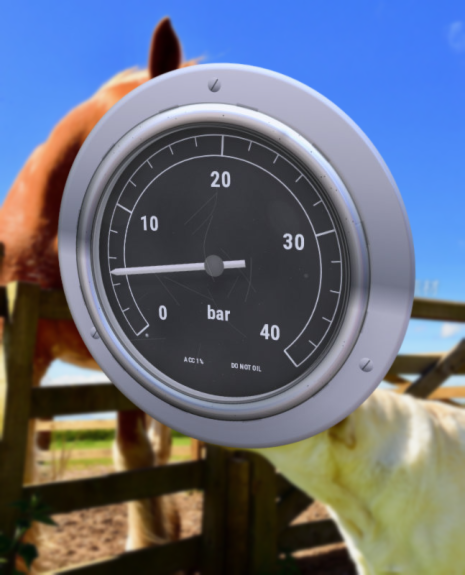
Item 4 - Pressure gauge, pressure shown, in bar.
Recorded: 5 bar
